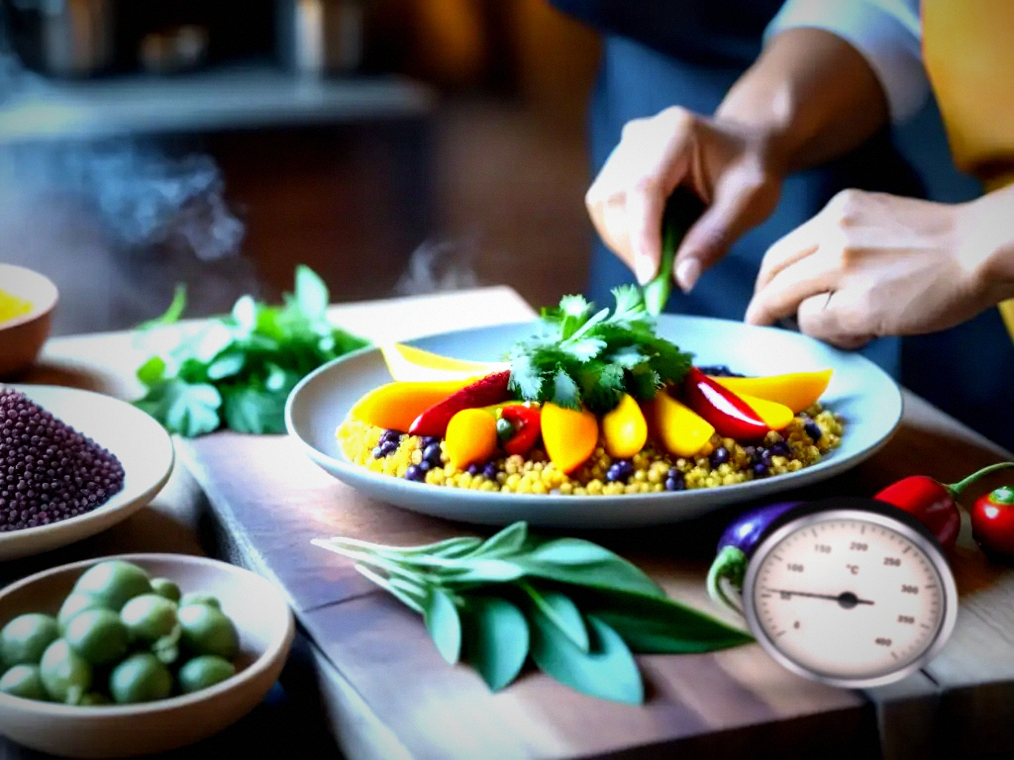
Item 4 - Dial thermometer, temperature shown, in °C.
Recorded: 60 °C
